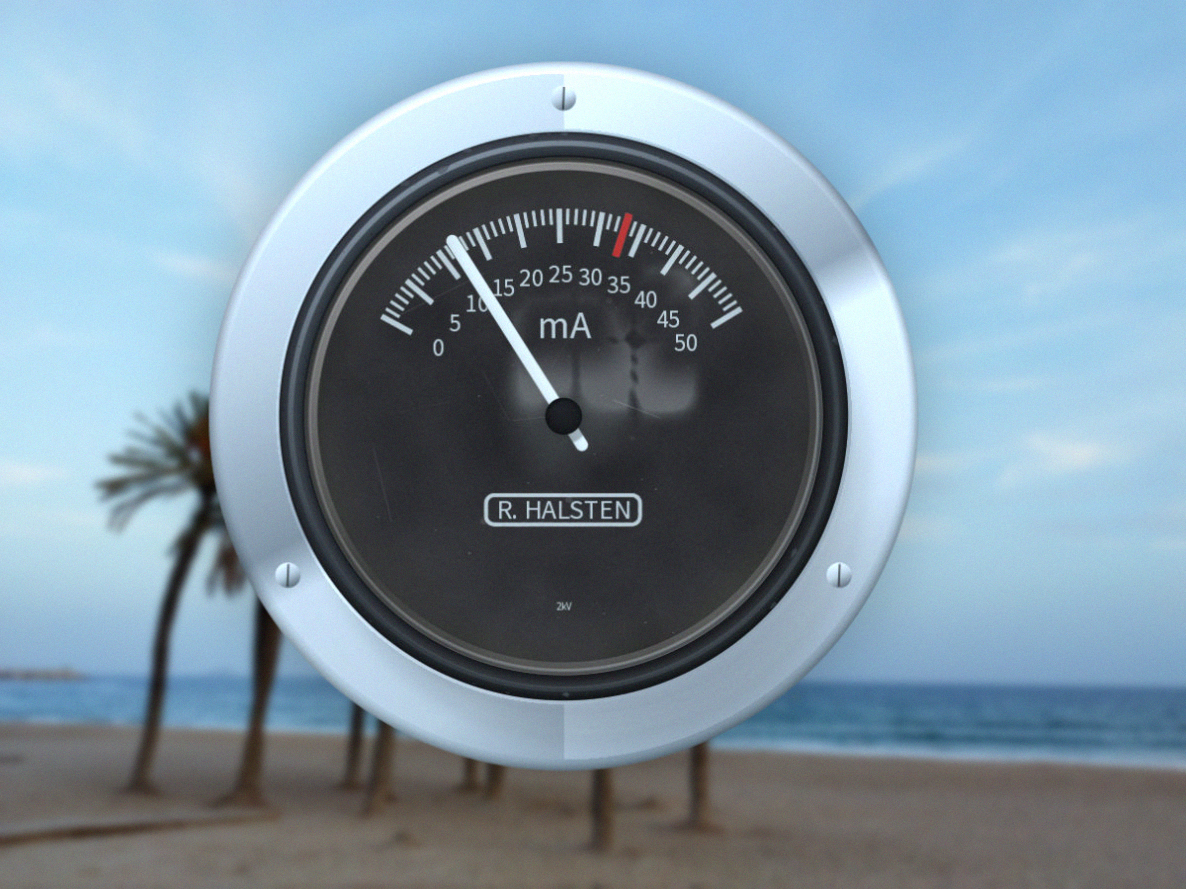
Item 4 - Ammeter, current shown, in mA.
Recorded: 12 mA
